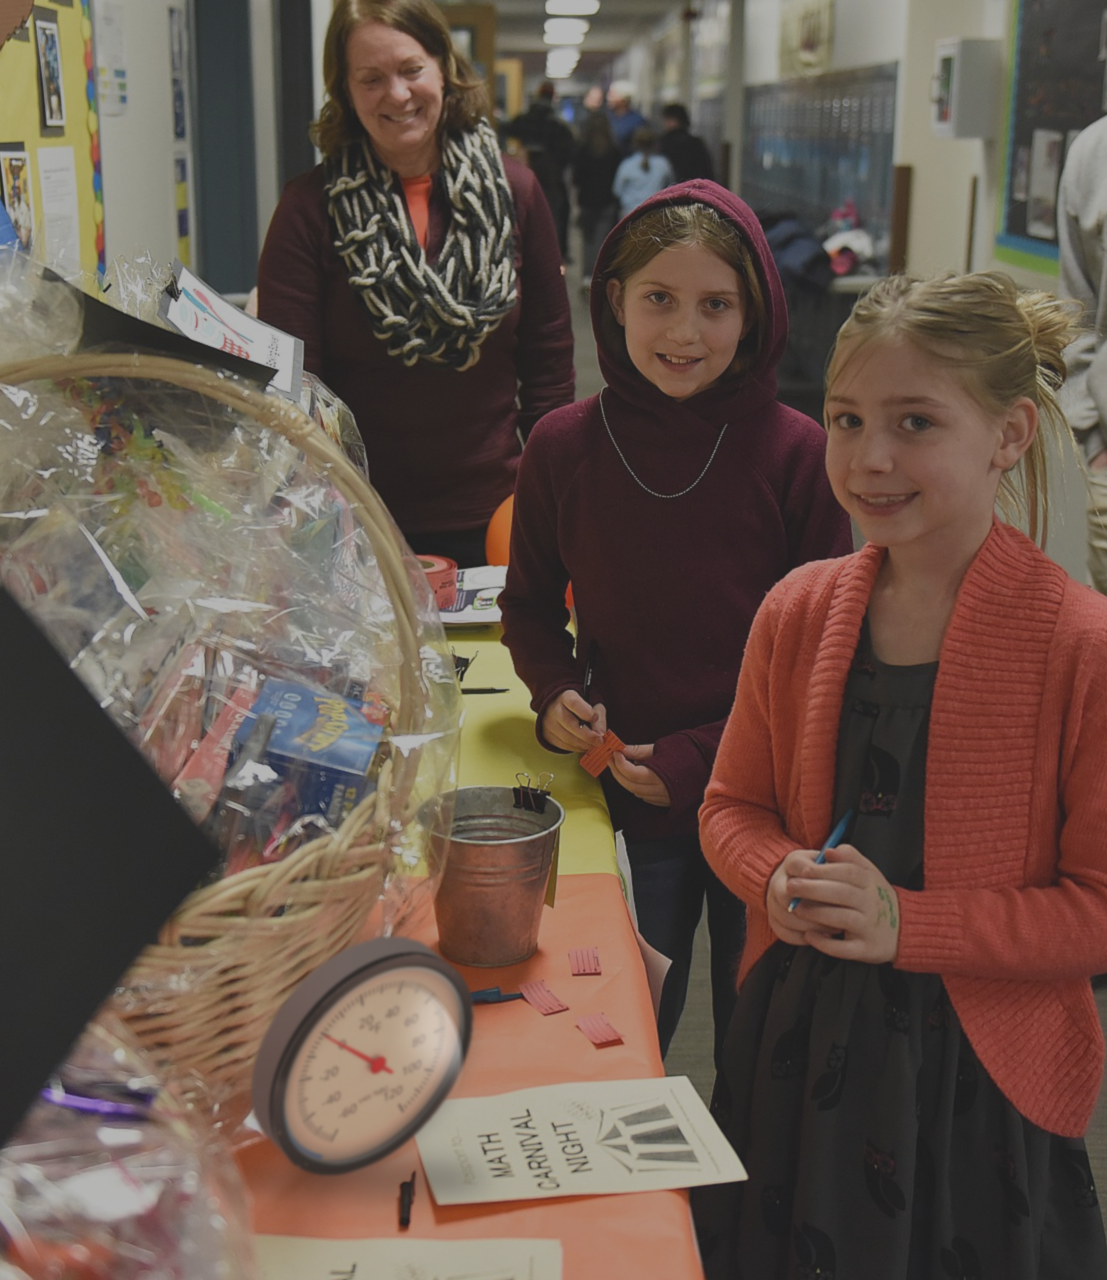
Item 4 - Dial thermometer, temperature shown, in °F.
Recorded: 0 °F
